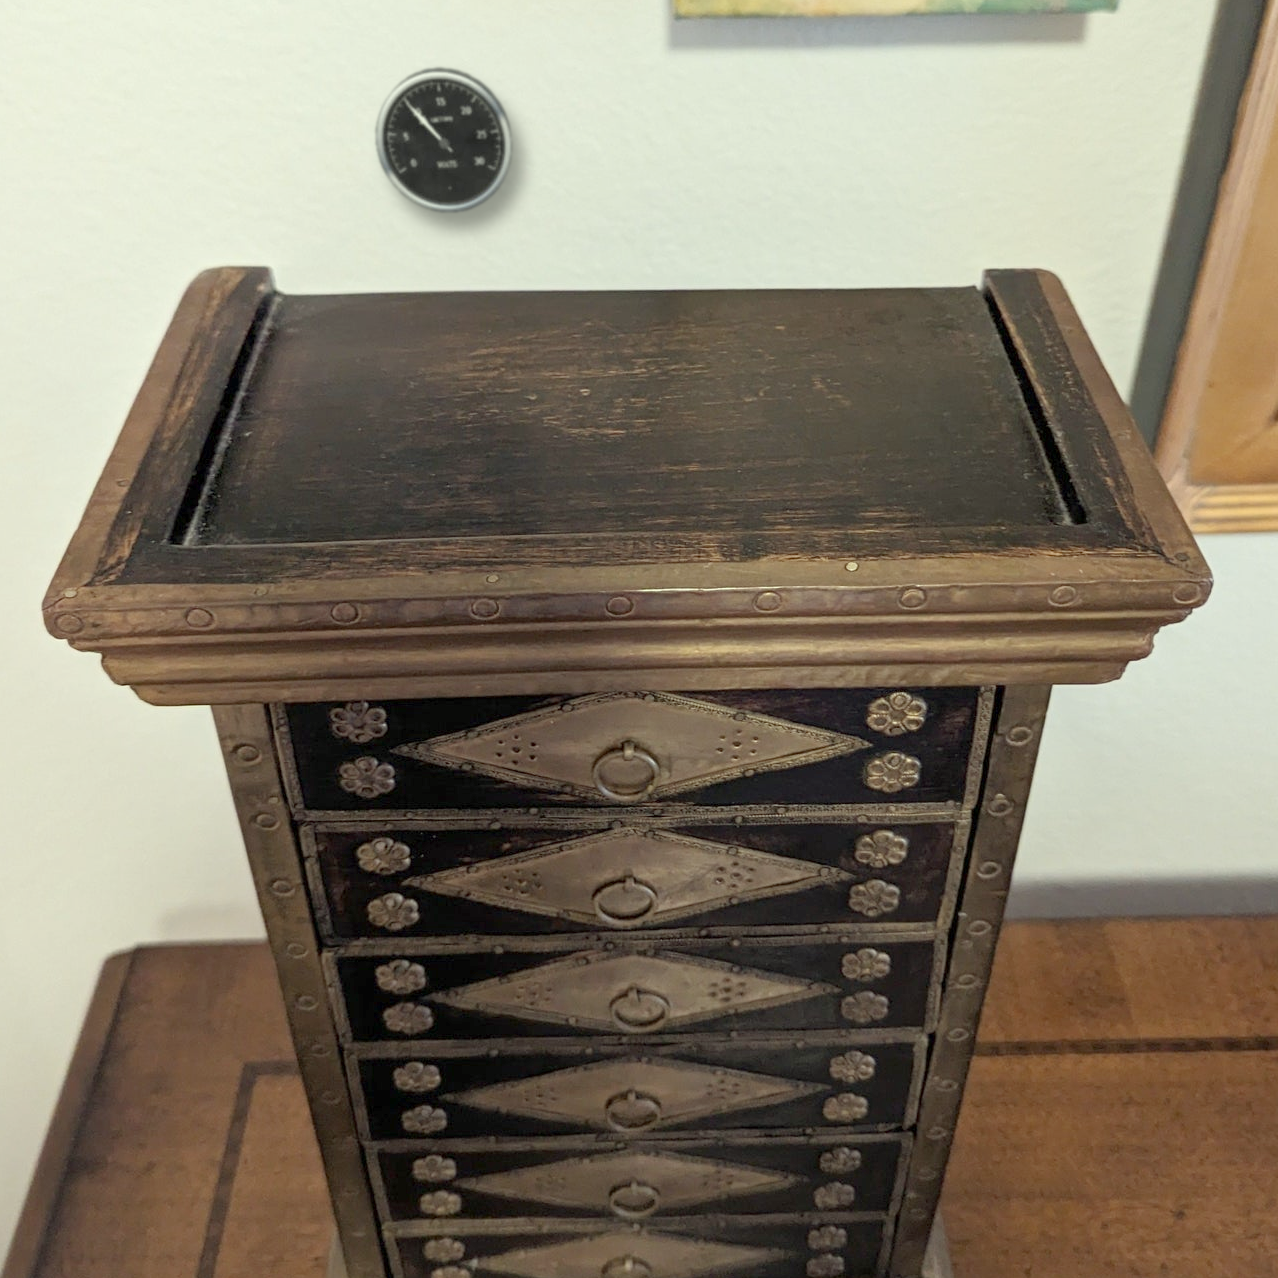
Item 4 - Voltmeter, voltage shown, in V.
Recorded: 10 V
